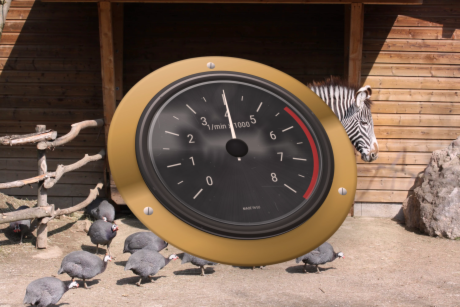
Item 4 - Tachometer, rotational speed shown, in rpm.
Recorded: 4000 rpm
